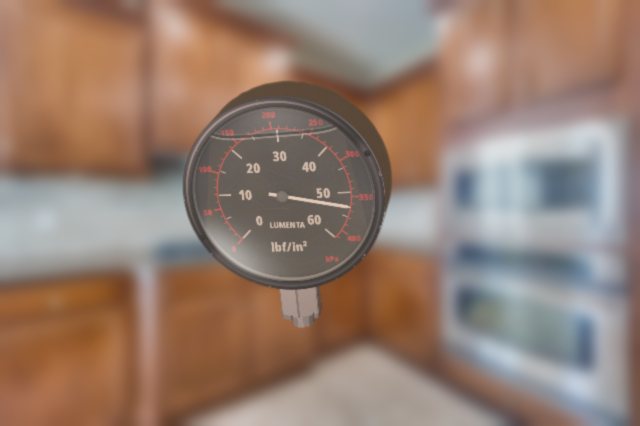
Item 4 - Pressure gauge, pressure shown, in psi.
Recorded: 52.5 psi
